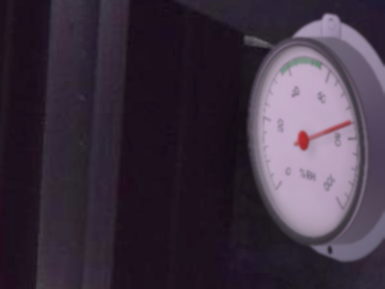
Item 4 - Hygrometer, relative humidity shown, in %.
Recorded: 76 %
